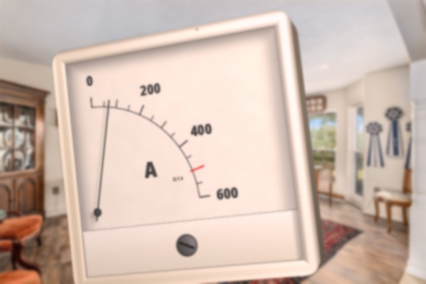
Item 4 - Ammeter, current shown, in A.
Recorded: 75 A
